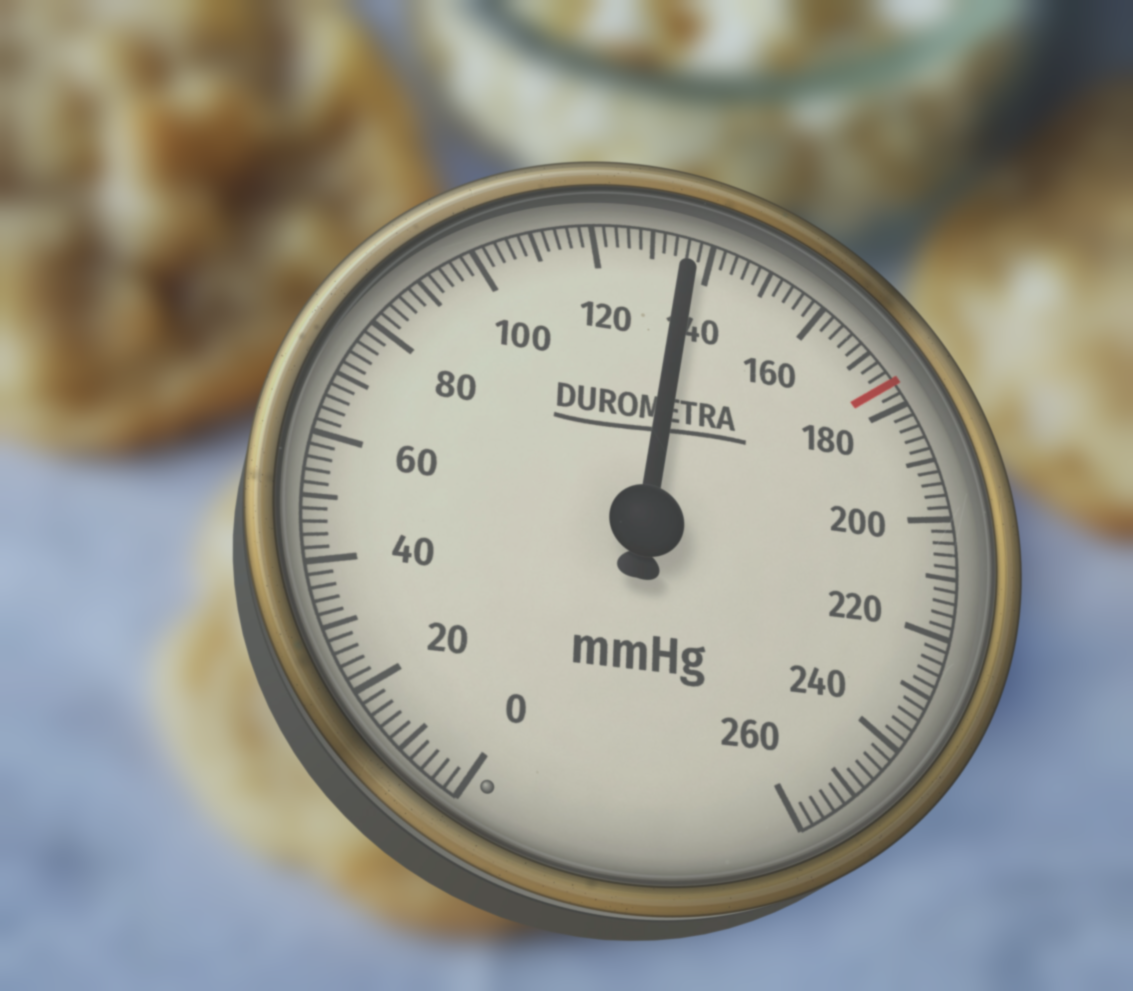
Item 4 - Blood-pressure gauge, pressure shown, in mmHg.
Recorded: 136 mmHg
